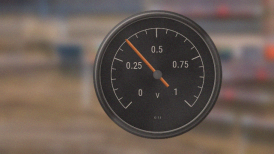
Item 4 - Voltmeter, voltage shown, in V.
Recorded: 0.35 V
